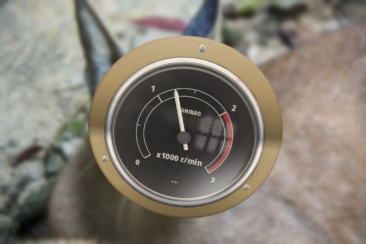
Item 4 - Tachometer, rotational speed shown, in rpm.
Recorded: 1250 rpm
